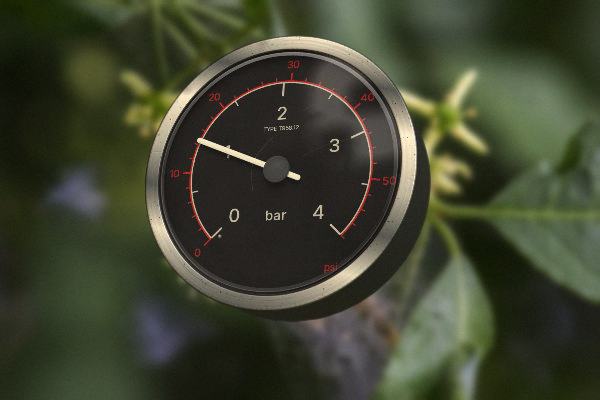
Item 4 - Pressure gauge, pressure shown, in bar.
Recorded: 1 bar
